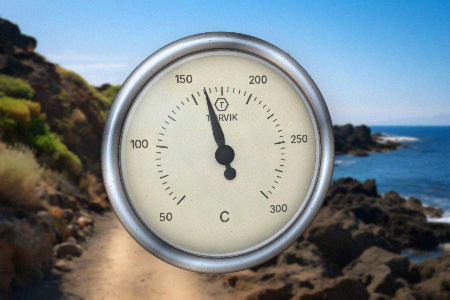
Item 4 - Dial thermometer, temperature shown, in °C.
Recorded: 160 °C
